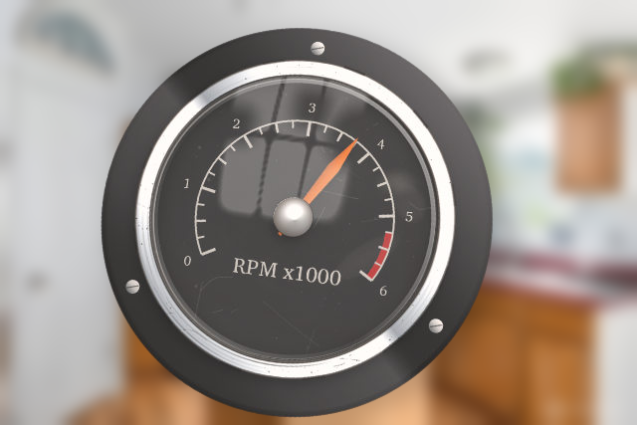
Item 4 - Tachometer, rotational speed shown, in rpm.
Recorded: 3750 rpm
